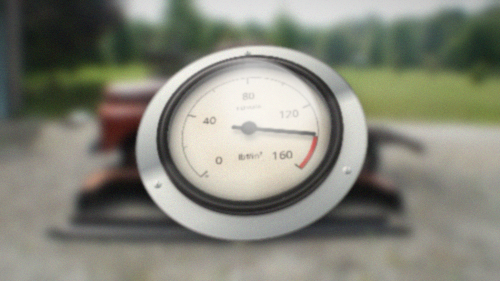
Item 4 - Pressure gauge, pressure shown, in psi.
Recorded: 140 psi
